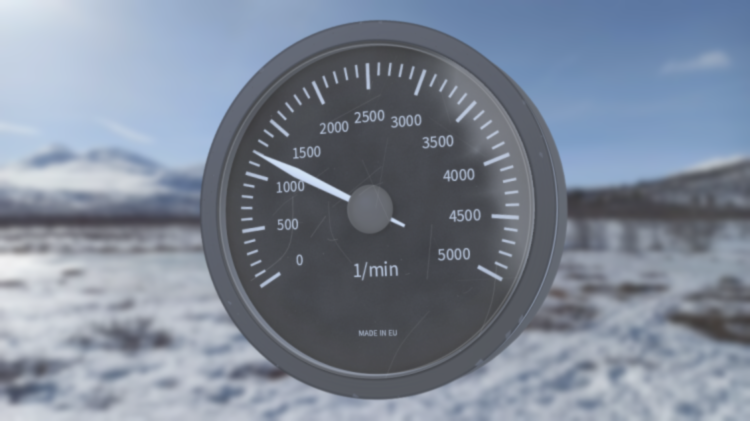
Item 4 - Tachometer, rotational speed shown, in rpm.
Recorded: 1200 rpm
